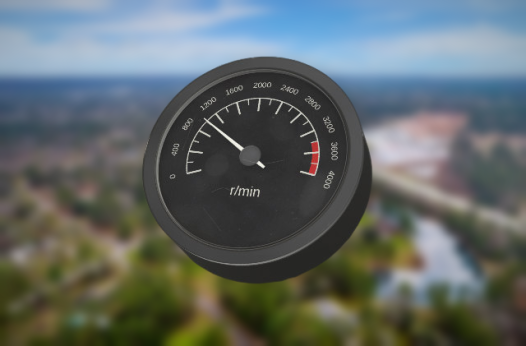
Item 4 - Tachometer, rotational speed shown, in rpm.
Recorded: 1000 rpm
